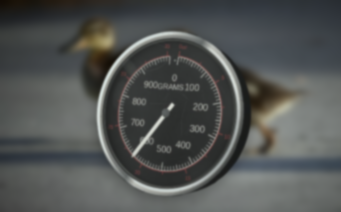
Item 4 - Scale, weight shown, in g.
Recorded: 600 g
